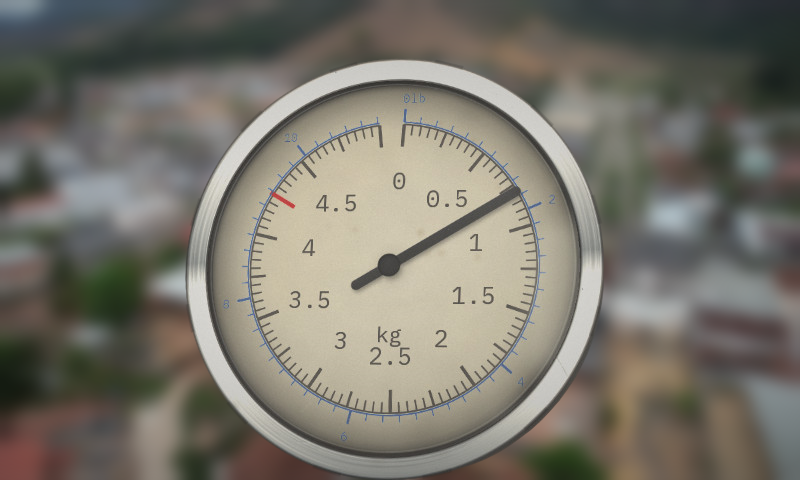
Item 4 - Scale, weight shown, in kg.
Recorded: 0.8 kg
